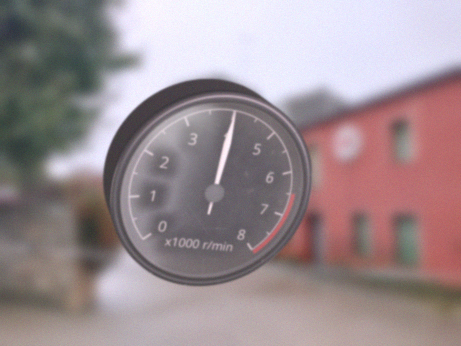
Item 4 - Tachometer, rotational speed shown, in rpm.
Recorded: 4000 rpm
